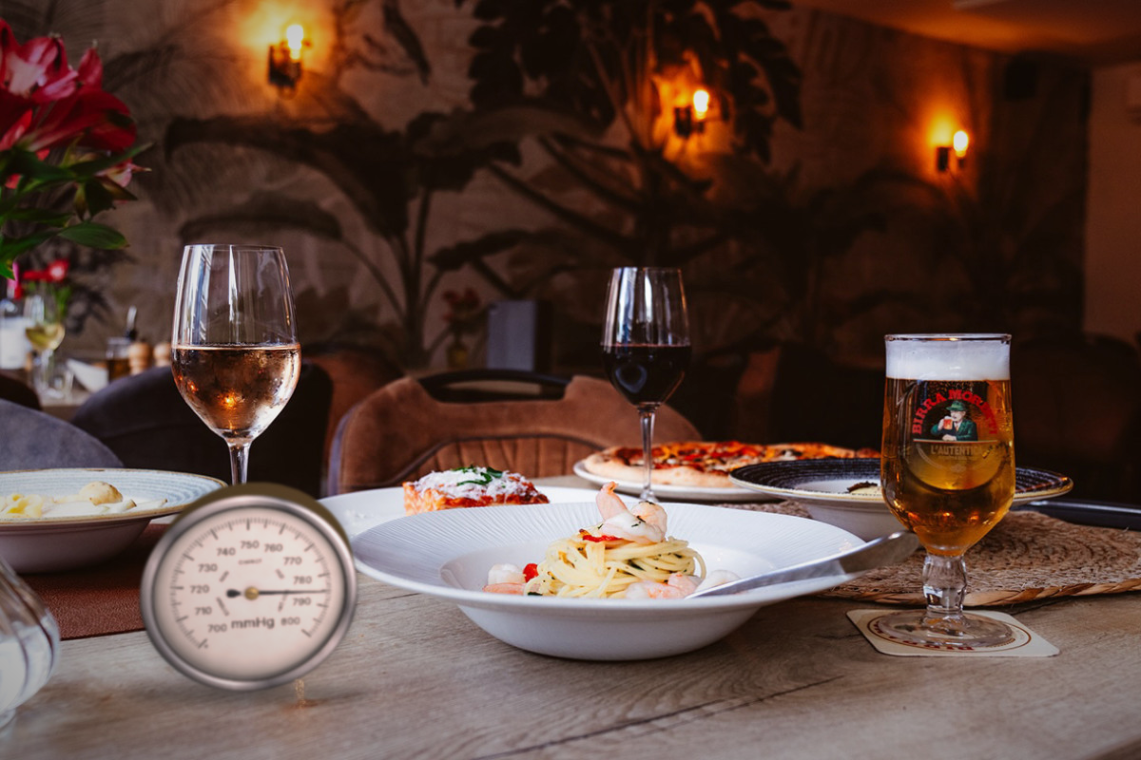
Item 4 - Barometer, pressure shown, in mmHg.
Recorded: 785 mmHg
